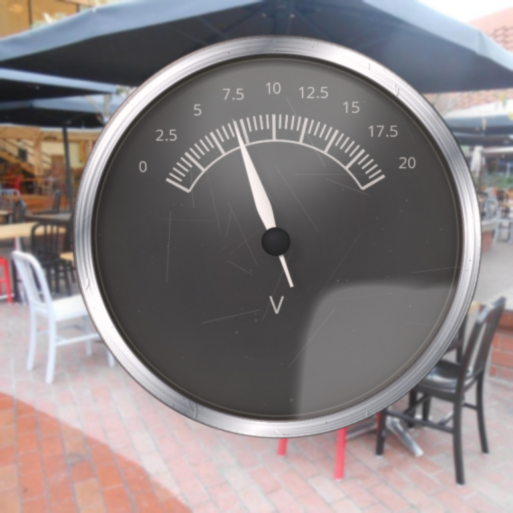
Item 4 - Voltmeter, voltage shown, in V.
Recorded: 7 V
